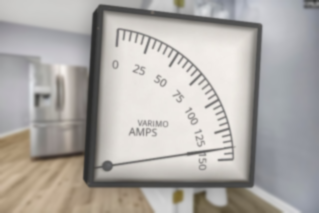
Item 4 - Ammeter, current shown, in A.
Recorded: 140 A
